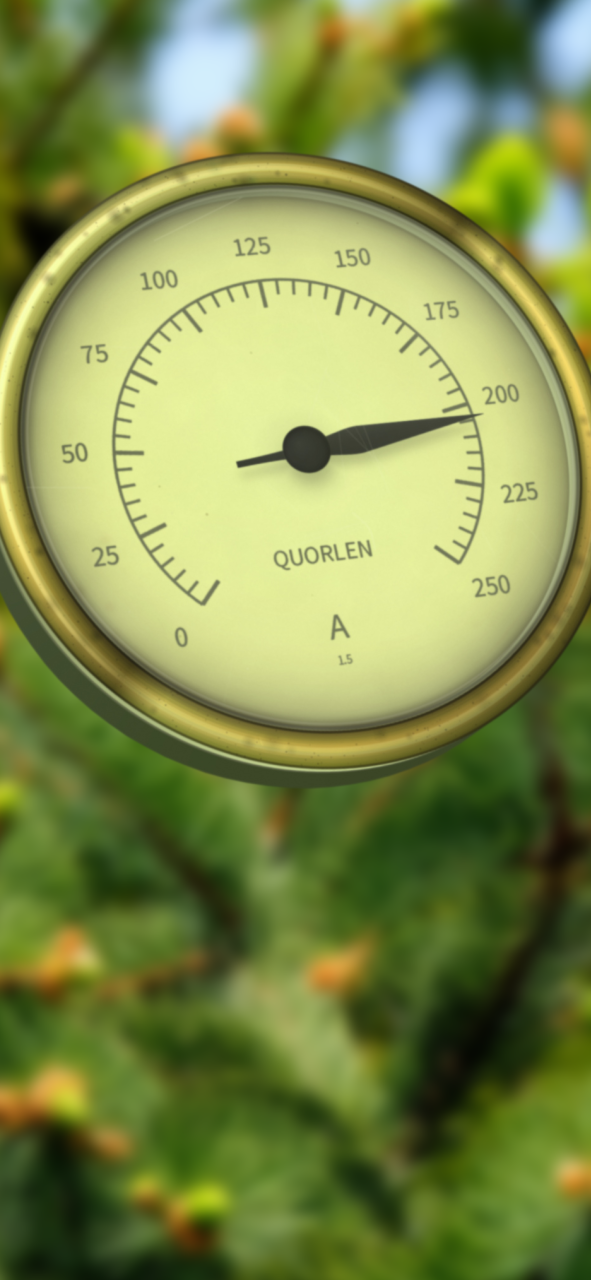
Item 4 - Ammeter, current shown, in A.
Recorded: 205 A
